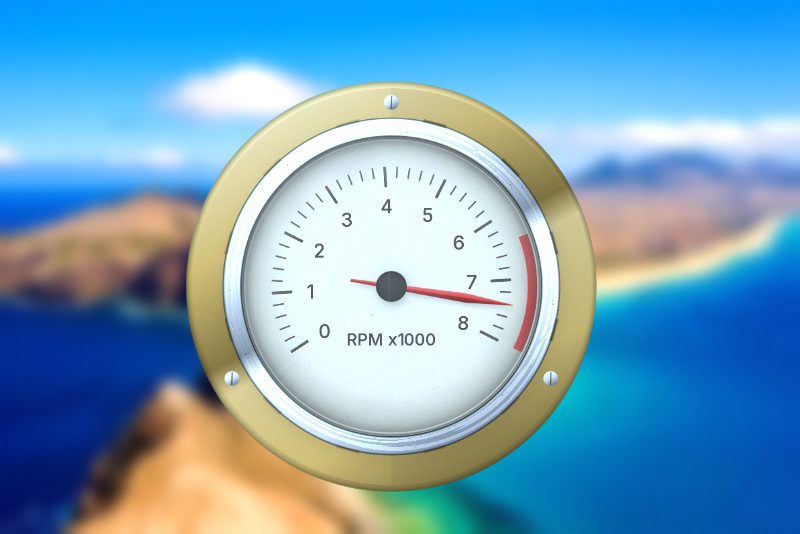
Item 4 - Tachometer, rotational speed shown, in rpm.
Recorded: 7400 rpm
